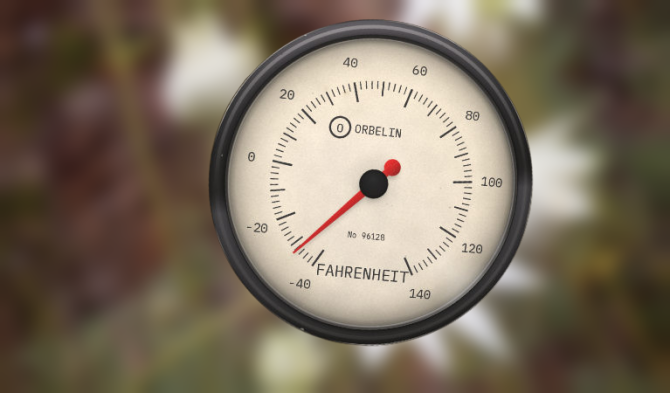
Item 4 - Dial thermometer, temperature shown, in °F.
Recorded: -32 °F
